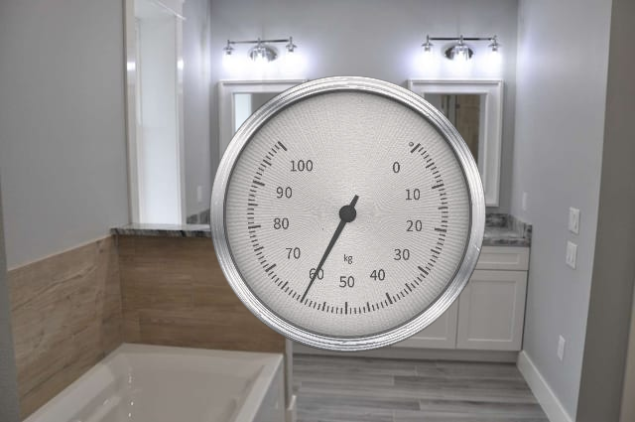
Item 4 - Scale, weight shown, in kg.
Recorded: 60 kg
